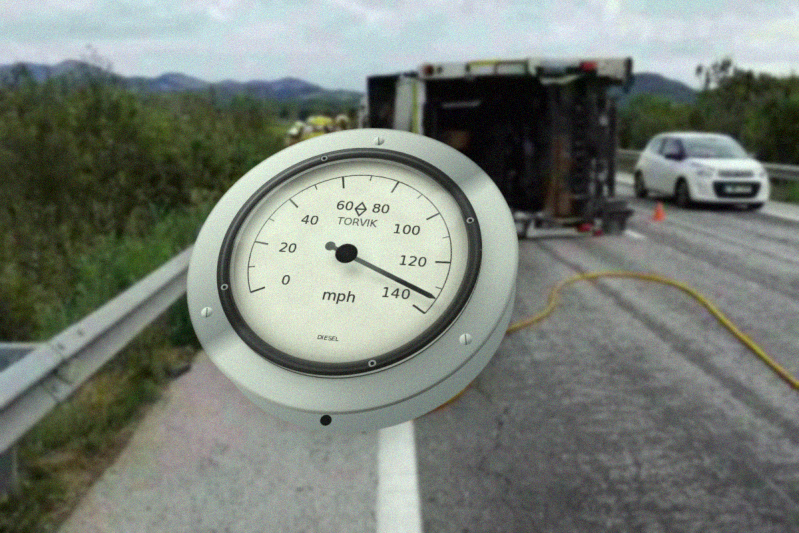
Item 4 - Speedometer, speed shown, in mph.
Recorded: 135 mph
